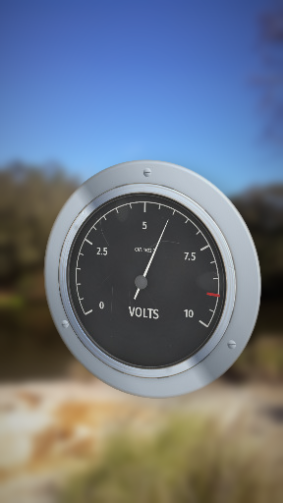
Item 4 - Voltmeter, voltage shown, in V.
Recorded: 6 V
